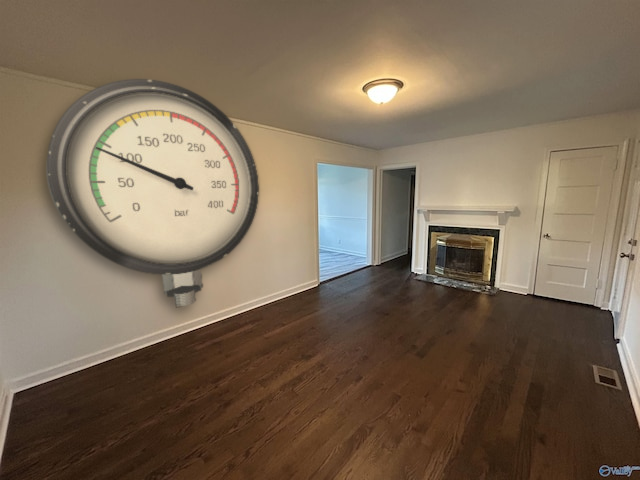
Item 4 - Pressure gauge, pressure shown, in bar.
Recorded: 90 bar
